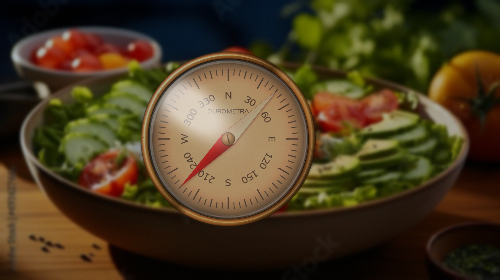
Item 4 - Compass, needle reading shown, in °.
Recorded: 225 °
